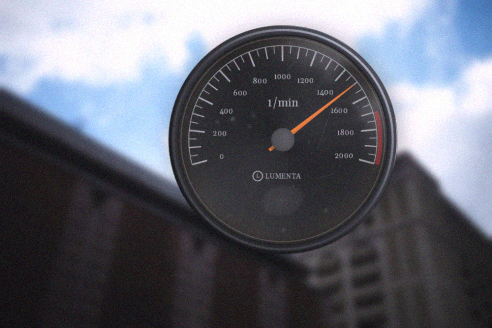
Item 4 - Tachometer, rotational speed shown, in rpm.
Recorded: 1500 rpm
